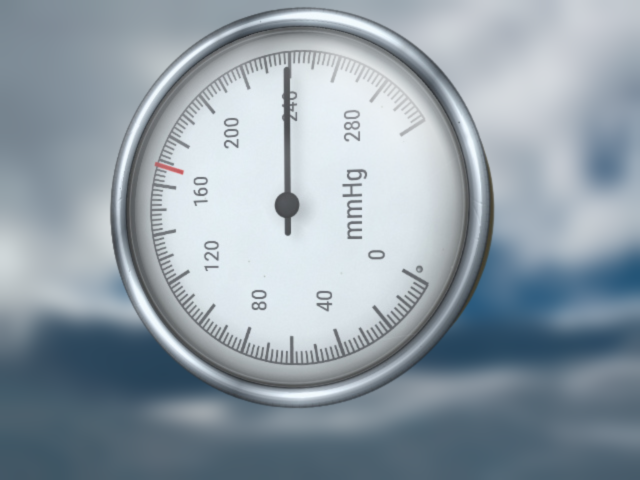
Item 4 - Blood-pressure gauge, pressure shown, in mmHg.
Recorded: 240 mmHg
